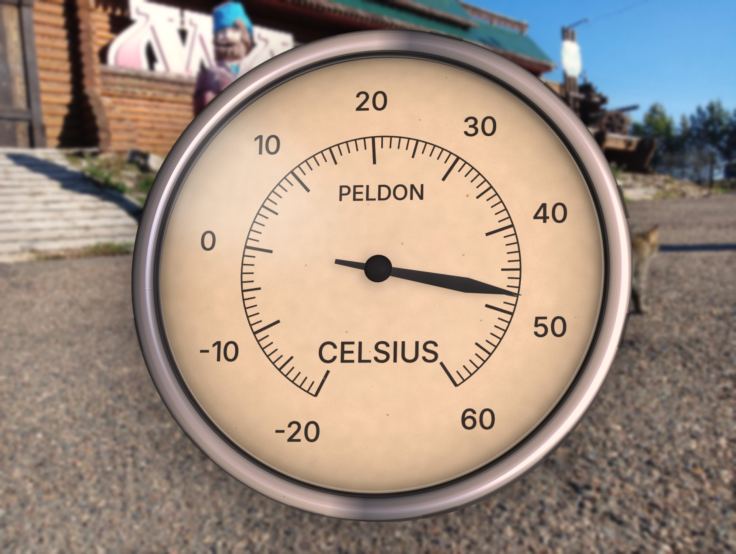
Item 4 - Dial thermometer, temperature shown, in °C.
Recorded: 48 °C
